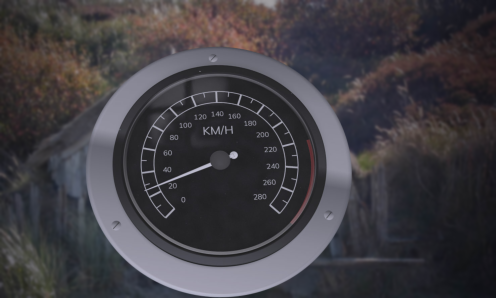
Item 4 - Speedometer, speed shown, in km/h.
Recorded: 25 km/h
